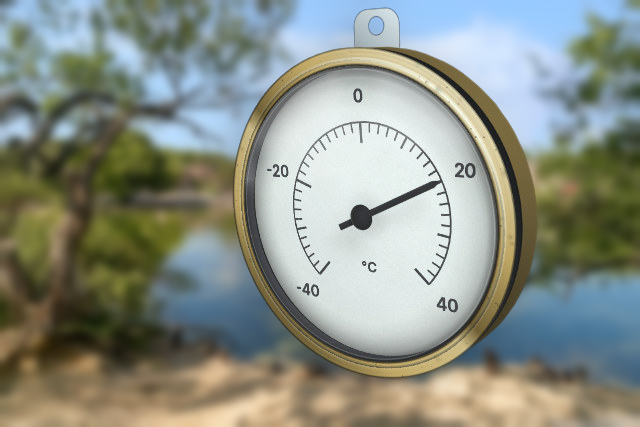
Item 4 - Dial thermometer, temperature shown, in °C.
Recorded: 20 °C
